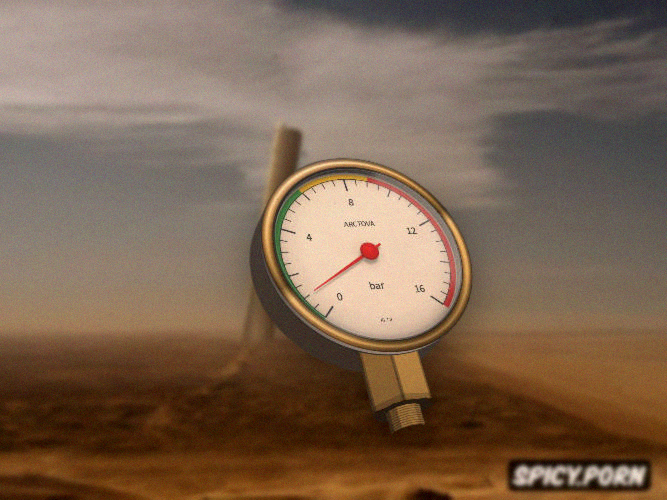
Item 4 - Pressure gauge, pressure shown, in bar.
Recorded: 1 bar
